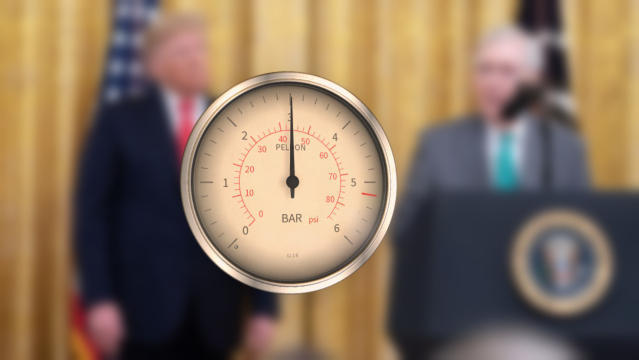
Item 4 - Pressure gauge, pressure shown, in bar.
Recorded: 3 bar
